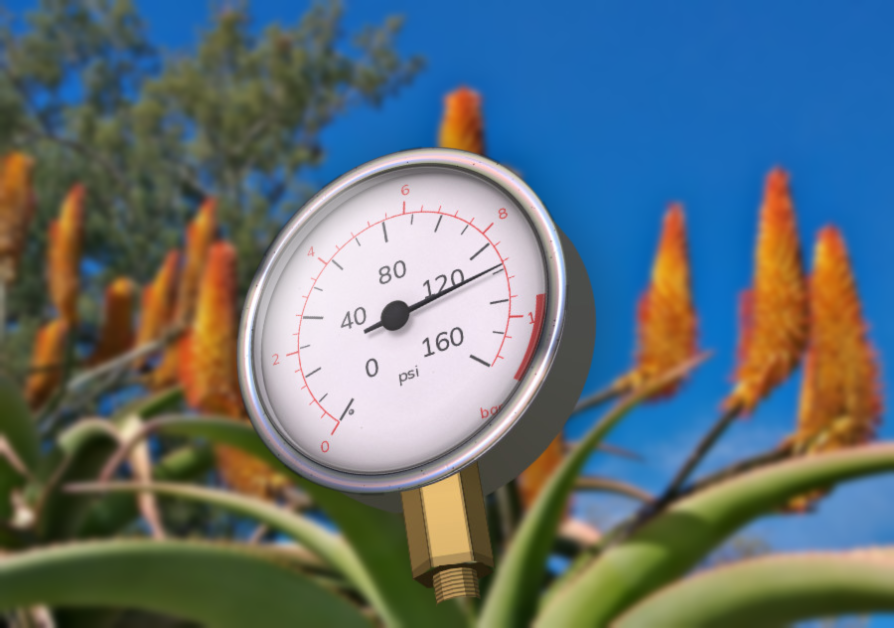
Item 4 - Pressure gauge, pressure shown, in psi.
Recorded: 130 psi
